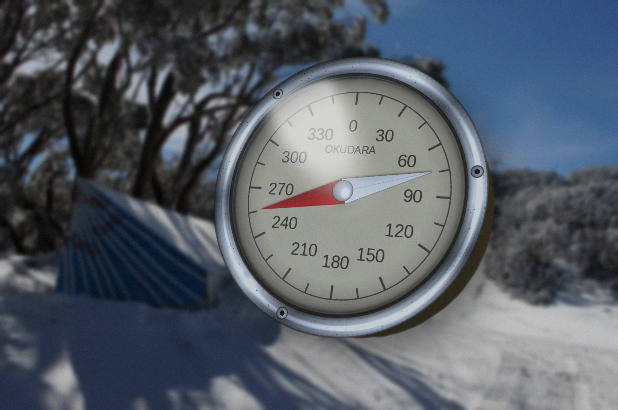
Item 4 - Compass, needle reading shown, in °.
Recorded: 255 °
